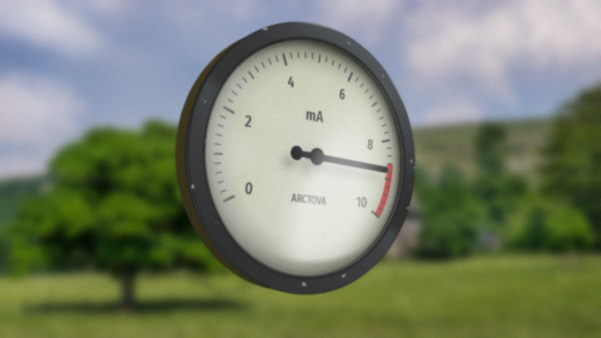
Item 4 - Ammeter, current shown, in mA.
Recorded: 8.8 mA
